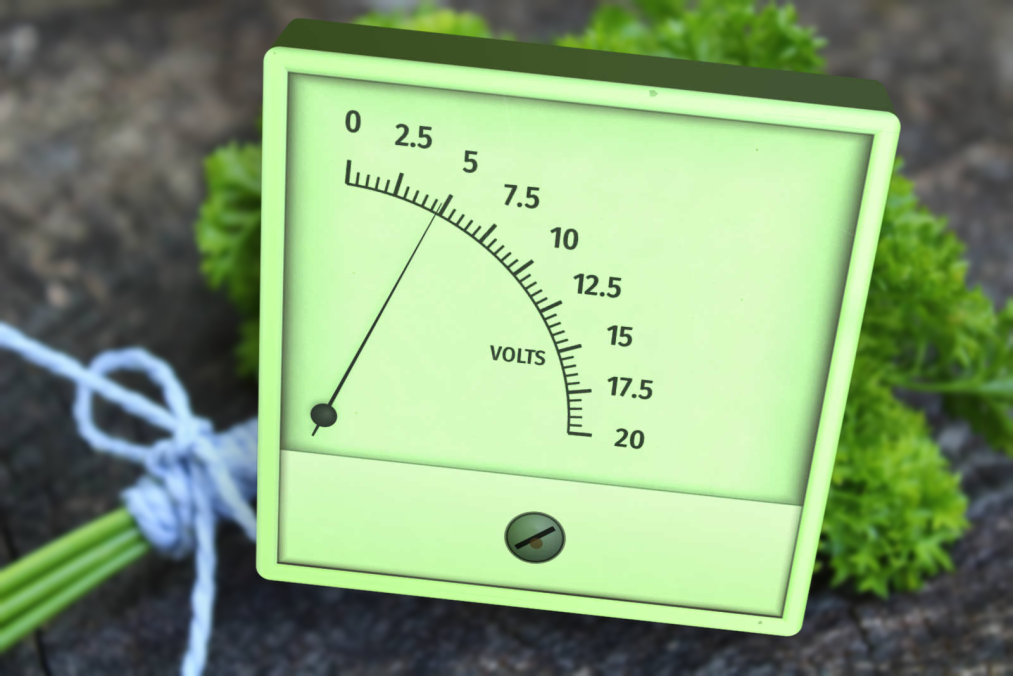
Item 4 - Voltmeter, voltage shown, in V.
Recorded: 4.75 V
